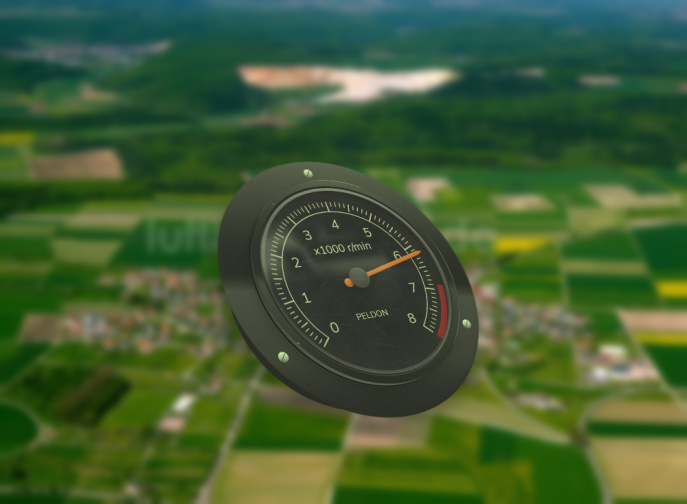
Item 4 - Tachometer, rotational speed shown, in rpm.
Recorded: 6200 rpm
